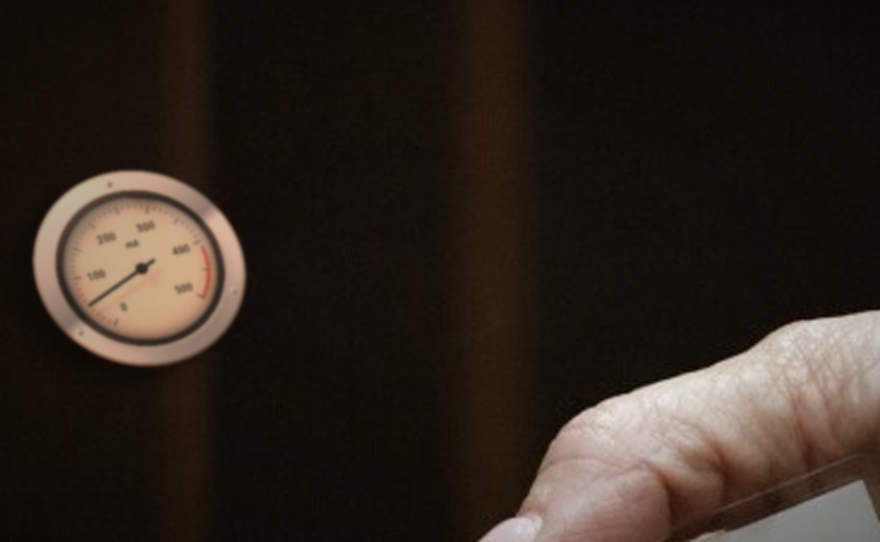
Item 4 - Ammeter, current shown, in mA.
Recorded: 50 mA
